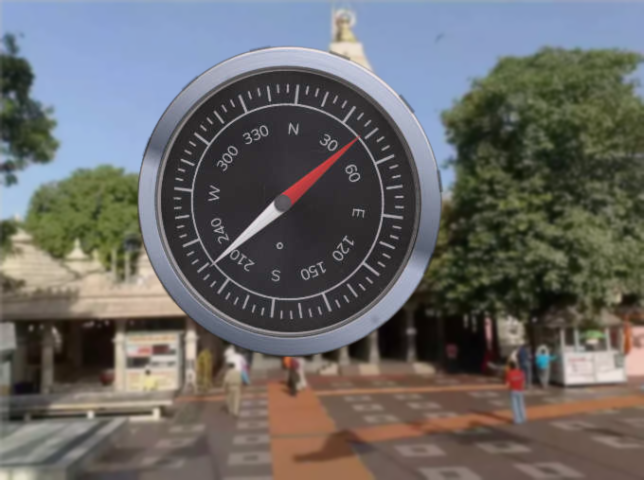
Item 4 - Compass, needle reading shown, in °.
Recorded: 42.5 °
